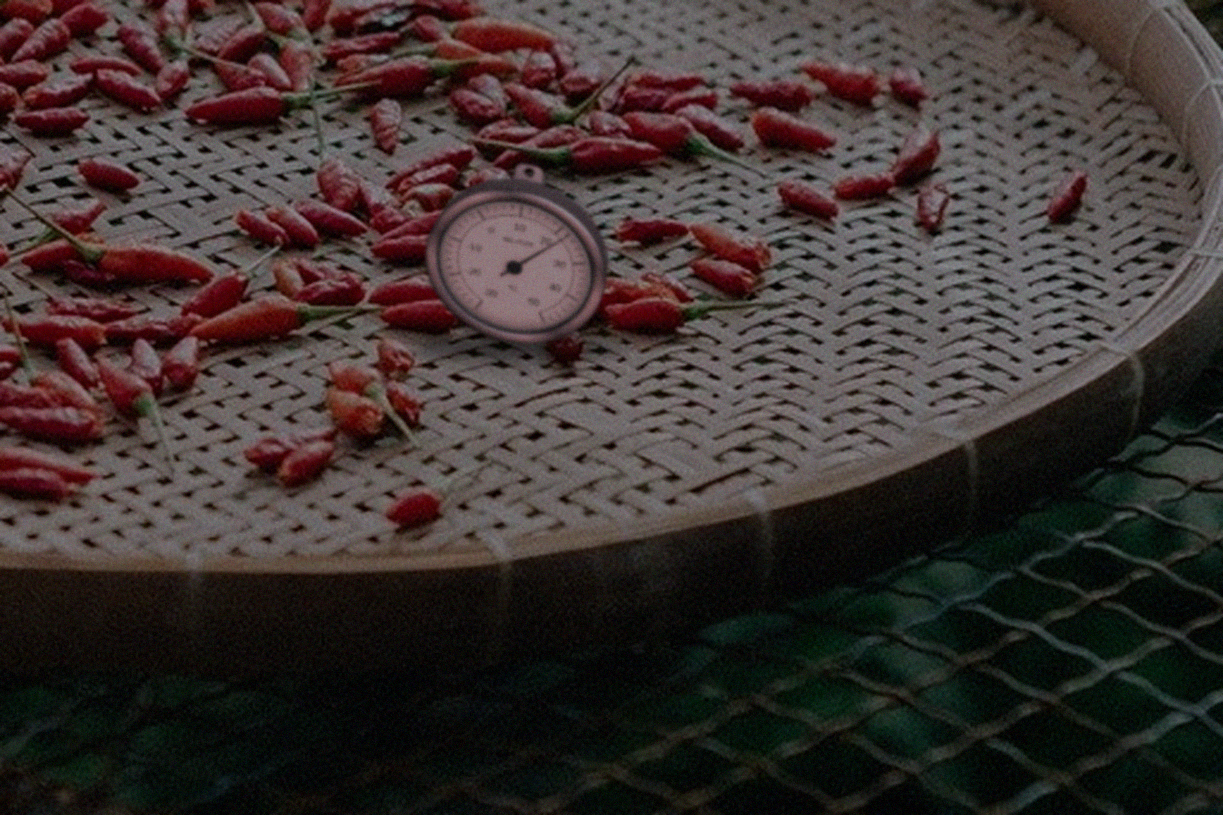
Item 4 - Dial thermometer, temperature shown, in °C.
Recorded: 22 °C
